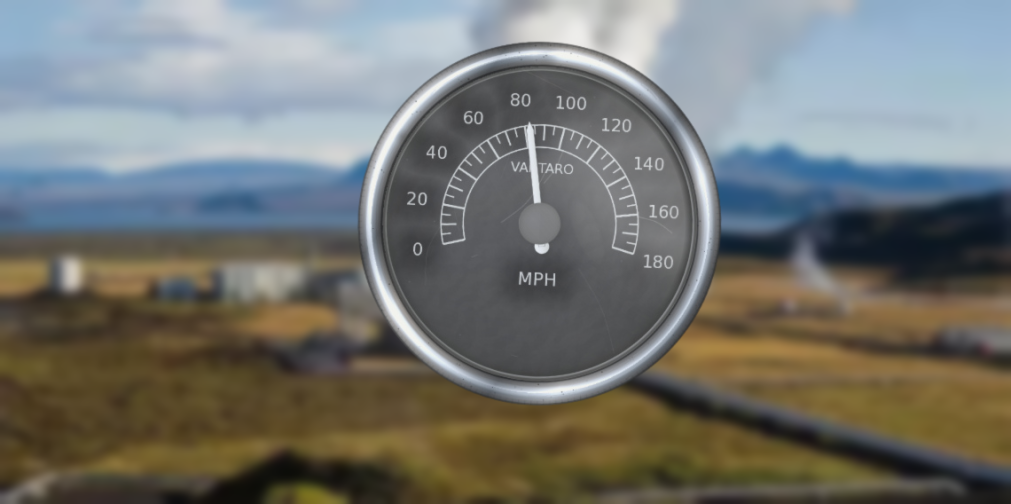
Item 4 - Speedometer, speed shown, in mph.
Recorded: 82.5 mph
